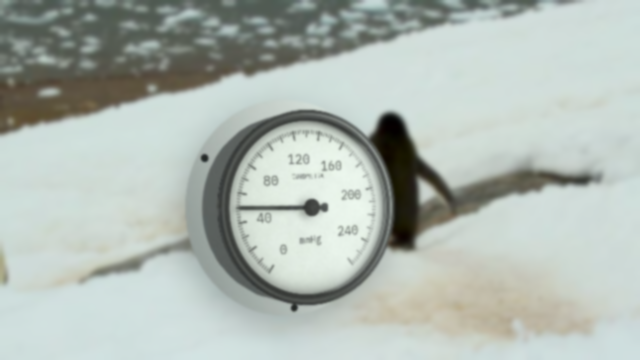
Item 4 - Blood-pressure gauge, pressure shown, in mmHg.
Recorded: 50 mmHg
